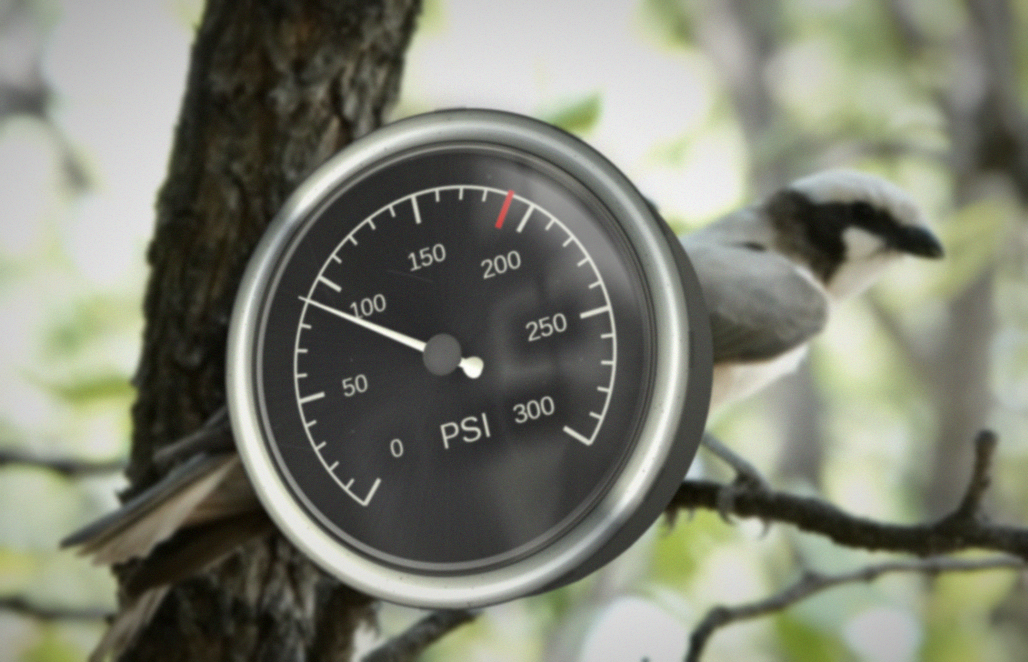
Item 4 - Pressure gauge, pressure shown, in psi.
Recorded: 90 psi
